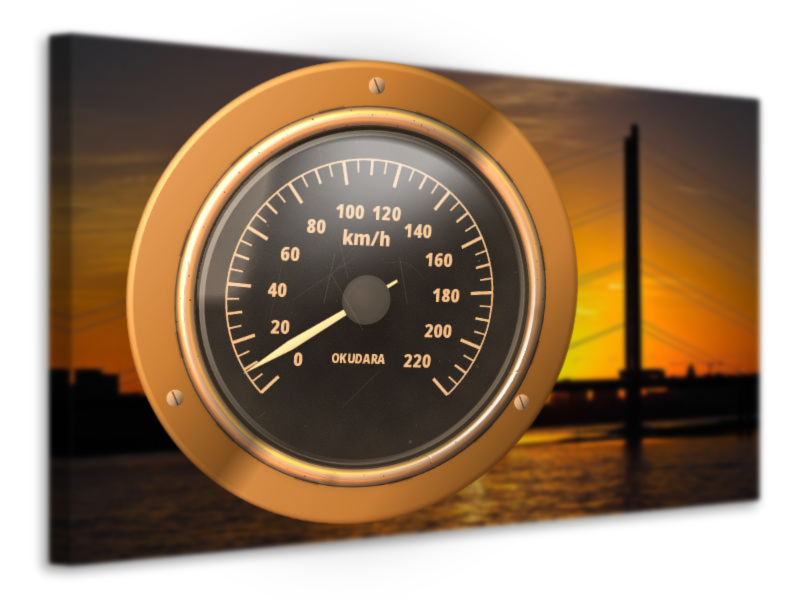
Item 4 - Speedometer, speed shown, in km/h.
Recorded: 10 km/h
